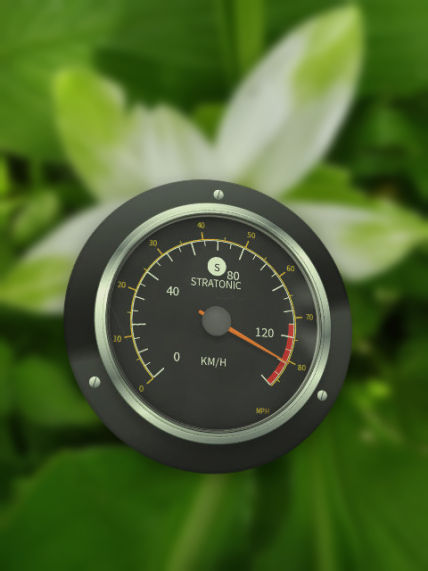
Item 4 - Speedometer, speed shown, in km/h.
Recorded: 130 km/h
